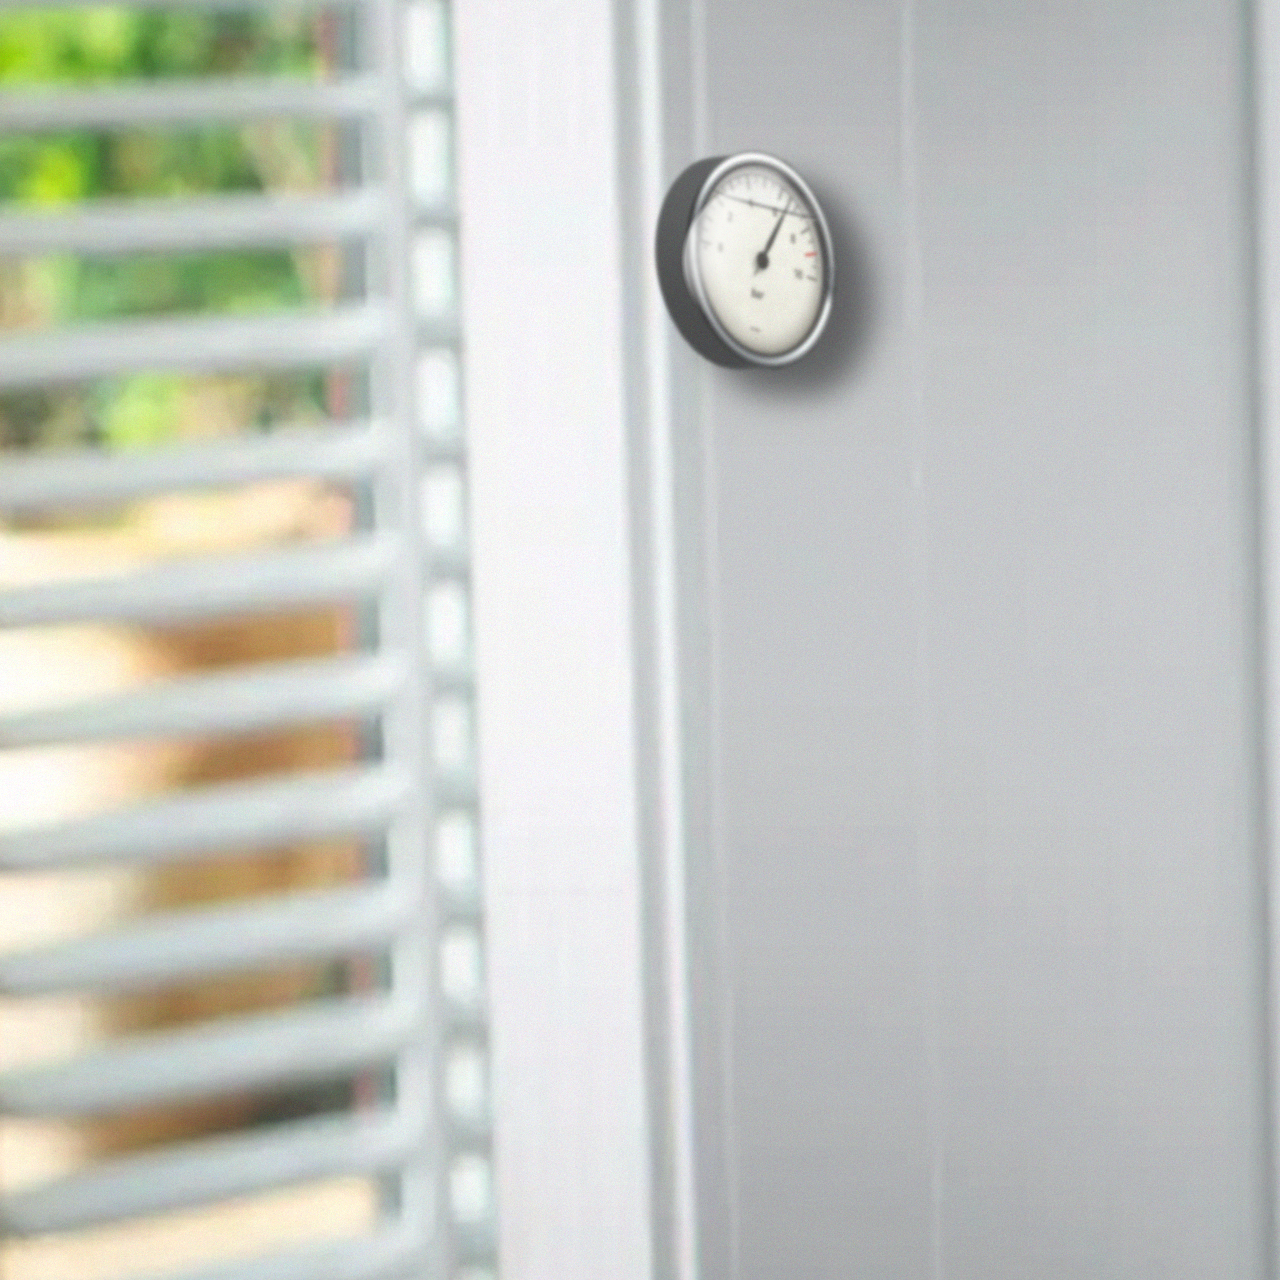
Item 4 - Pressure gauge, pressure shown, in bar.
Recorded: 6.5 bar
